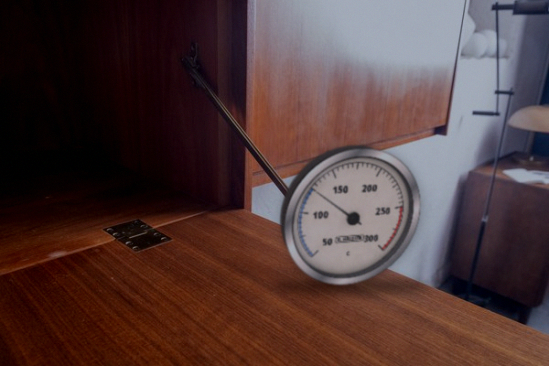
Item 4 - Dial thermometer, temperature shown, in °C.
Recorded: 125 °C
